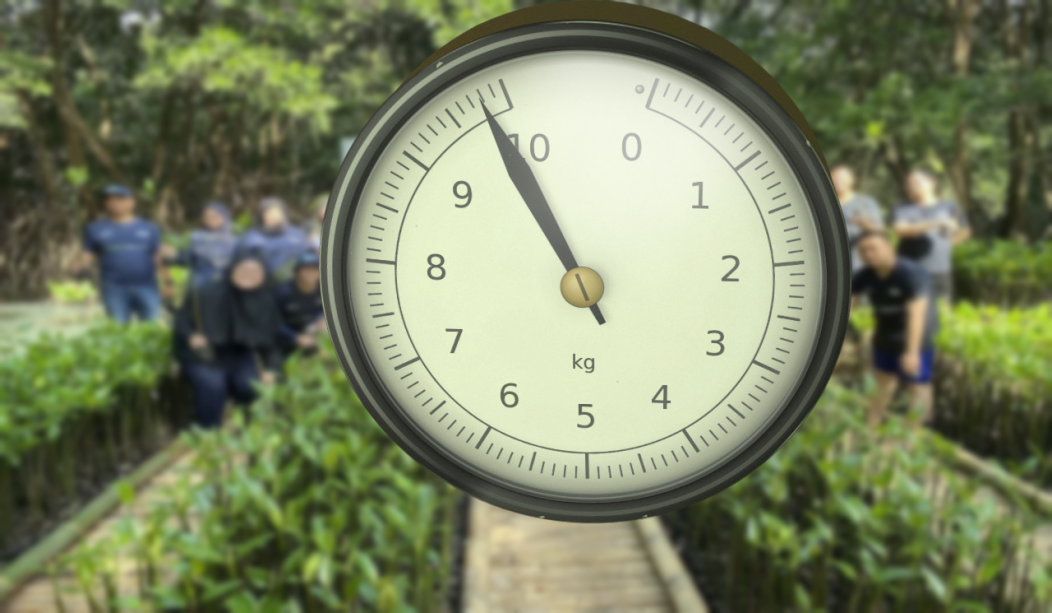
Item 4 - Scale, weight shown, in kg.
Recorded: 9.8 kg
